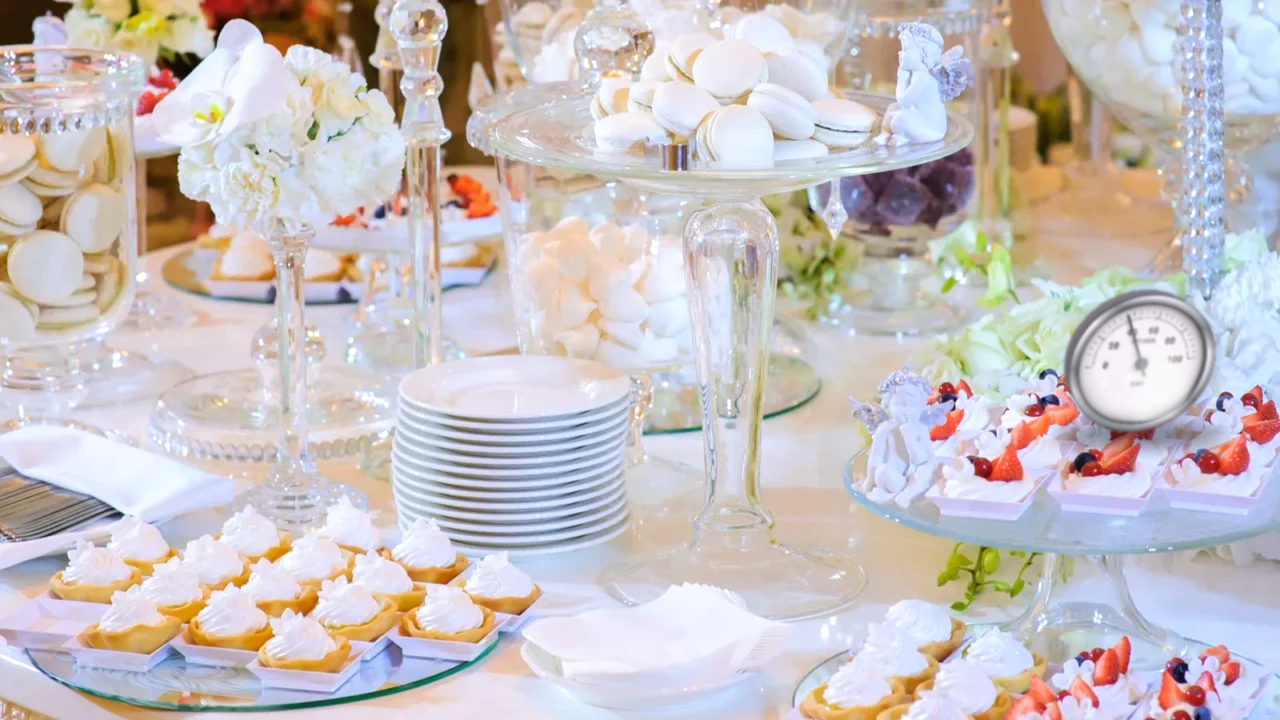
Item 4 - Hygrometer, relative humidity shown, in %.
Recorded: 40 %
